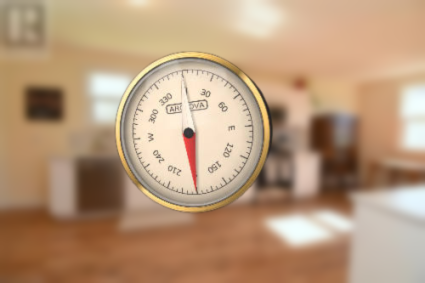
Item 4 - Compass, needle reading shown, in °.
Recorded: 180 °
